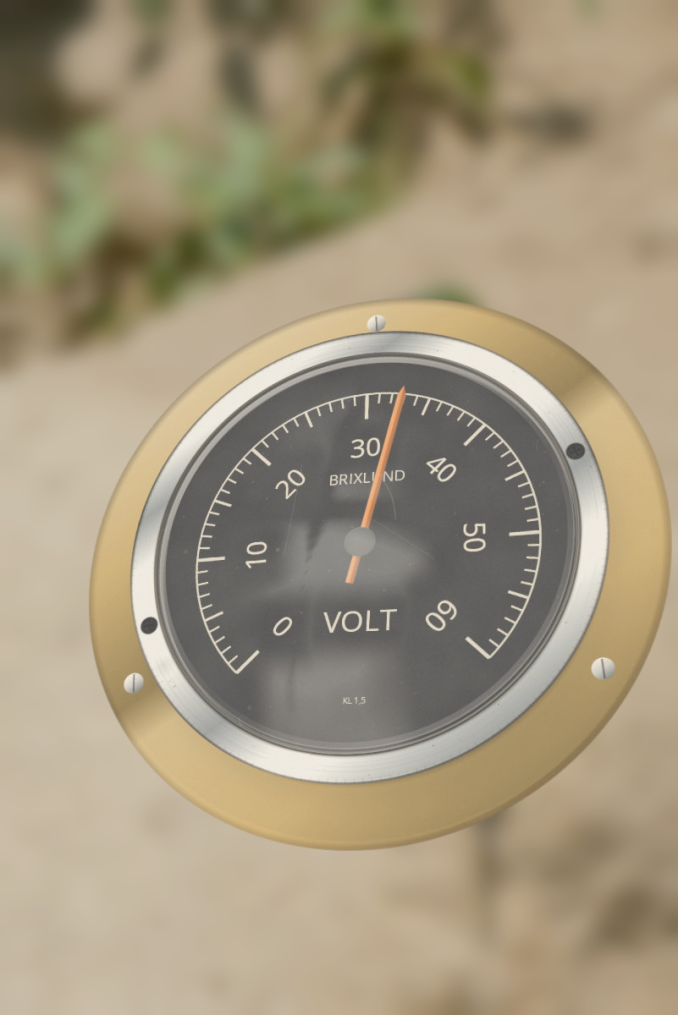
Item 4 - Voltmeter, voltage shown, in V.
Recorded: 33 V
